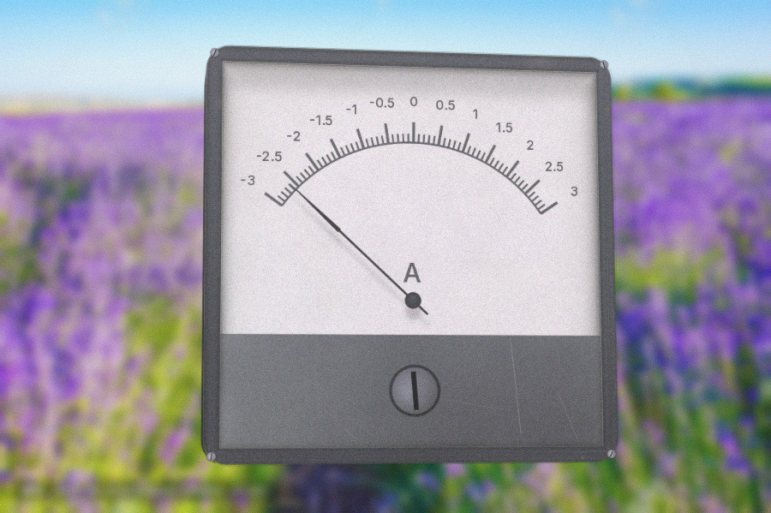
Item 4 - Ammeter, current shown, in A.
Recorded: -2.6 A
